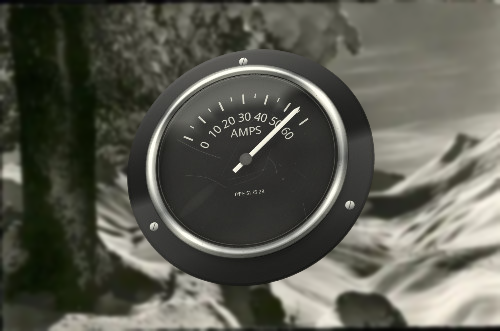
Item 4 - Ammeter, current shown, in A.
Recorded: 55 A
